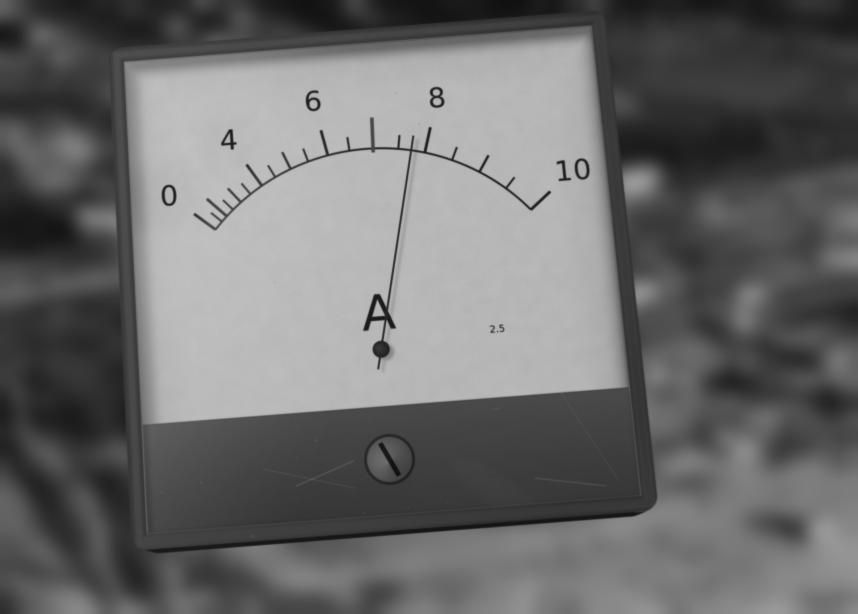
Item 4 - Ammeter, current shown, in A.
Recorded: 7.75 A
